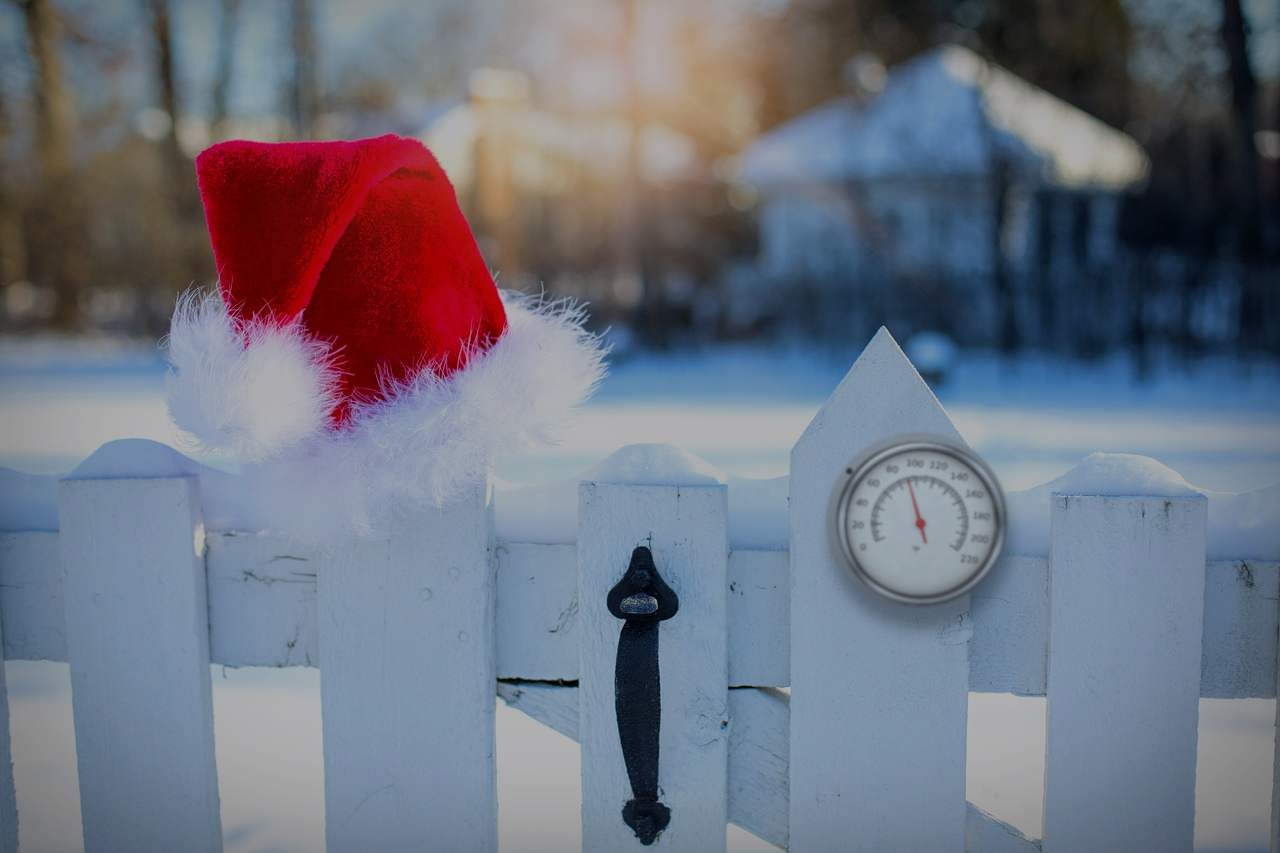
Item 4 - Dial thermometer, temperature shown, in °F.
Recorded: 90 °F
